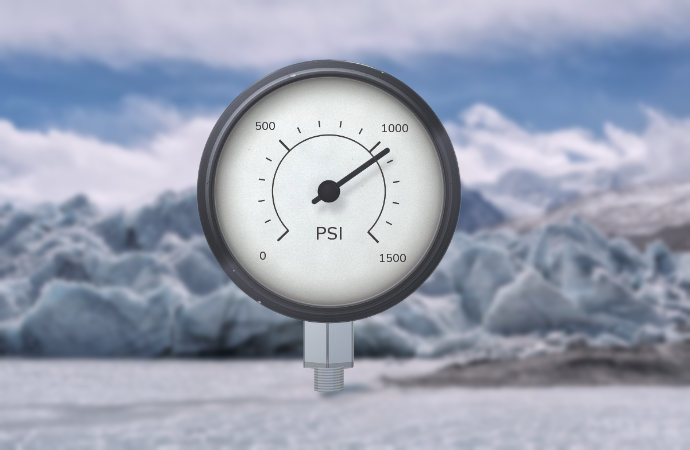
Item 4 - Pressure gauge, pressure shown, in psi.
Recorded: 1050 psi
